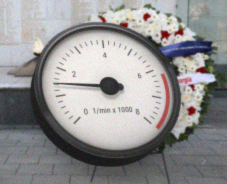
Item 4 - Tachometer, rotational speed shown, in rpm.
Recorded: 1400 rpm
